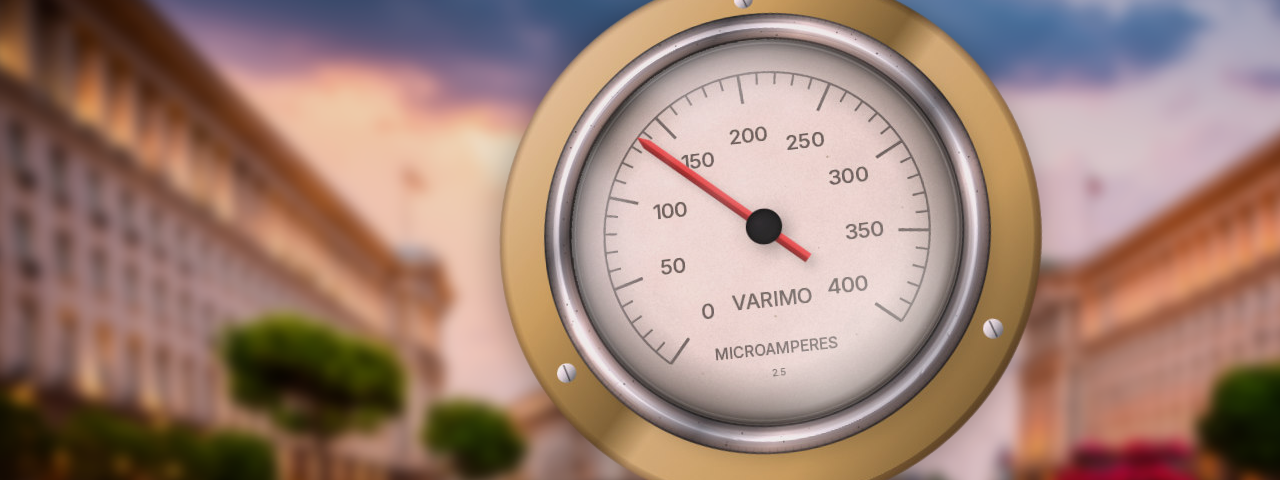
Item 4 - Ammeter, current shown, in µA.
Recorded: 135 µA
